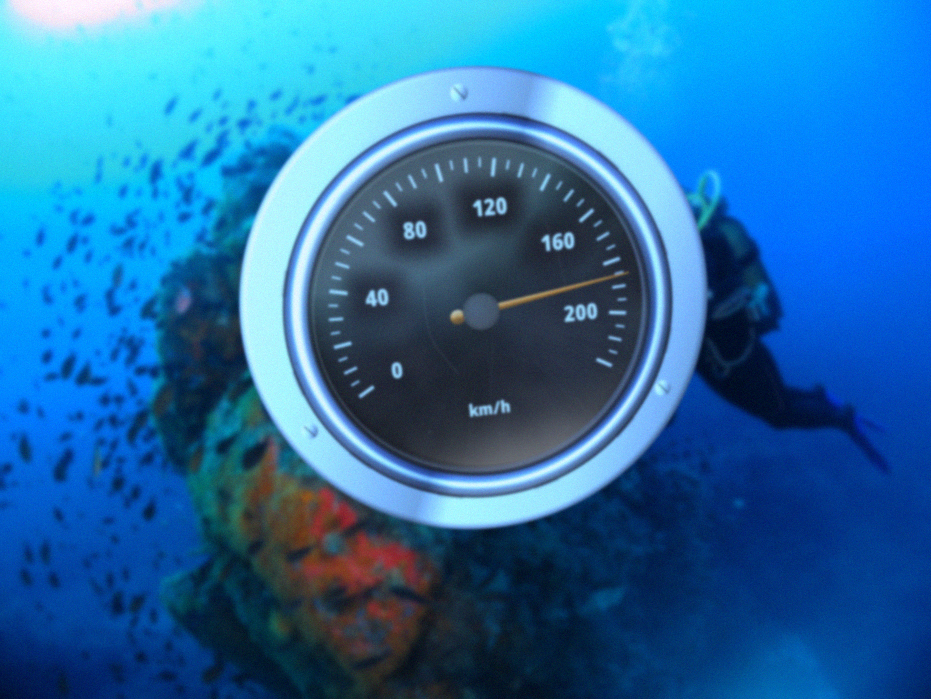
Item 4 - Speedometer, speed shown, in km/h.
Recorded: 185 km/h
